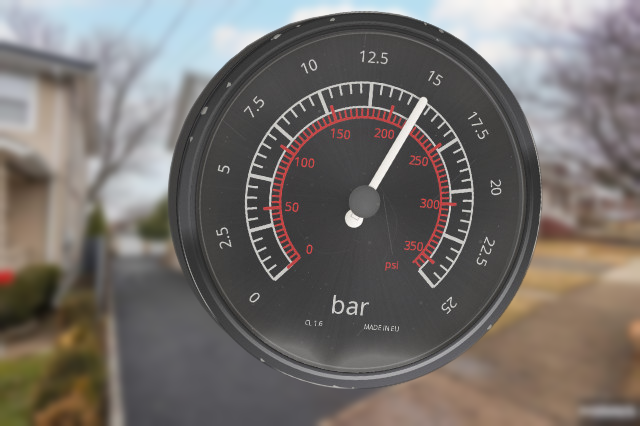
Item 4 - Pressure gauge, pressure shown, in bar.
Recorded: 15 bar
